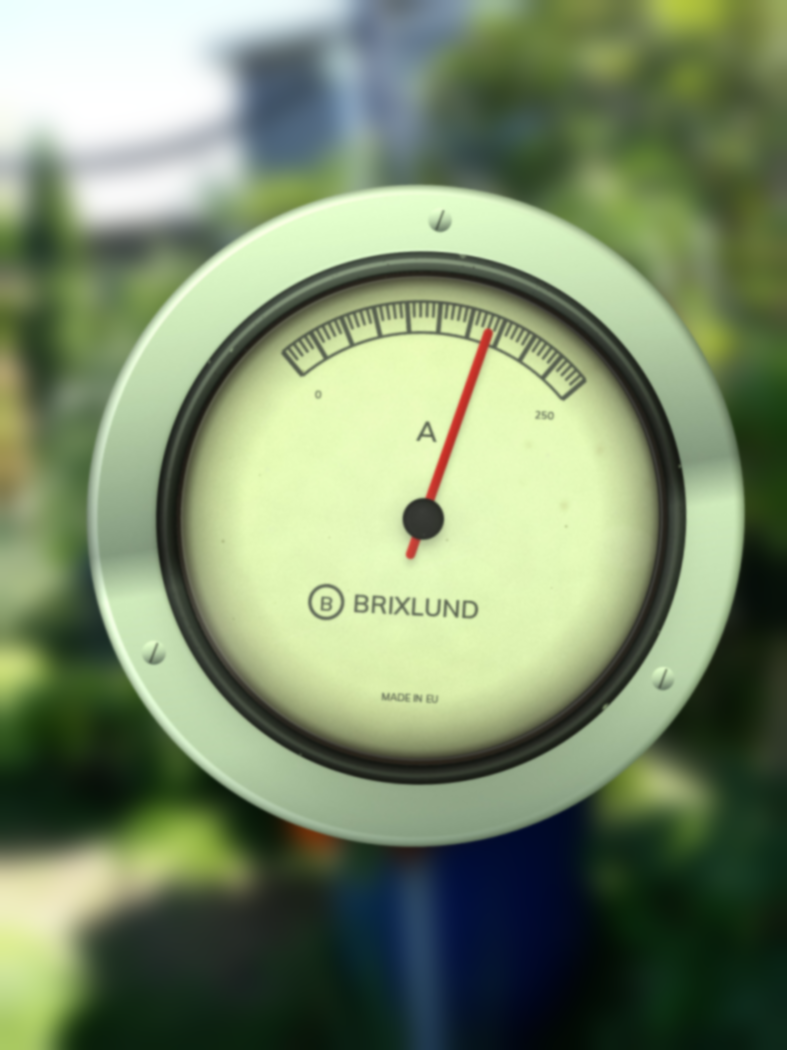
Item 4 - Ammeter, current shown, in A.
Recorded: 165 A
